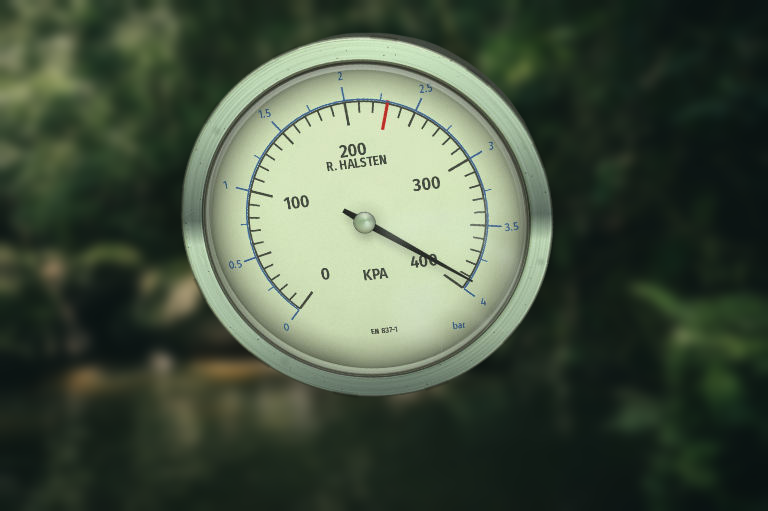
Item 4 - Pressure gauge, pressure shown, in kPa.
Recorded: 390 kPa
